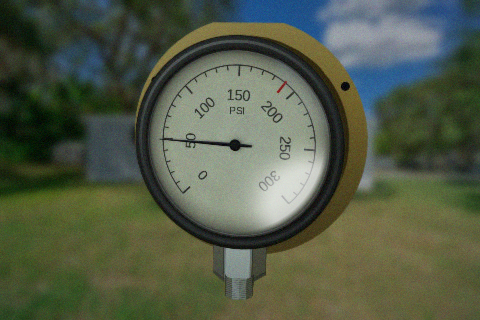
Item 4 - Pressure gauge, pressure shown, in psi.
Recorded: 50 psi
